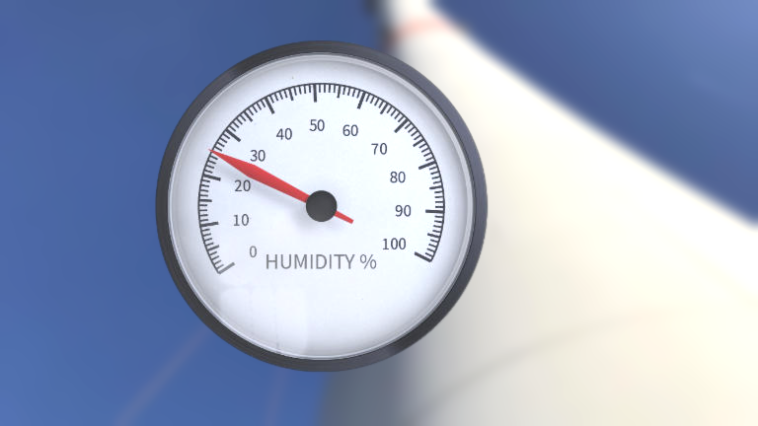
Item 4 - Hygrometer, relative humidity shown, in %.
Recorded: 25 %
